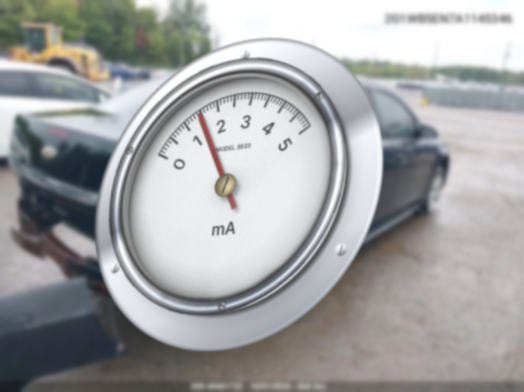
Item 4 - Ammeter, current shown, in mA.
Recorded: 1.5 mA
